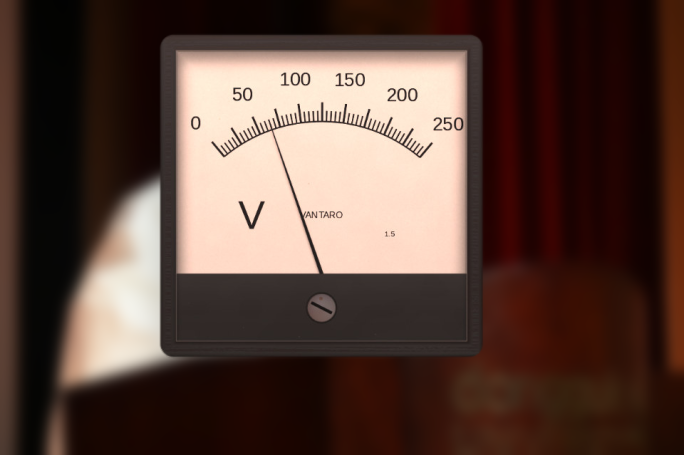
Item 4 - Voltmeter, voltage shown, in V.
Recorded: 65 V
